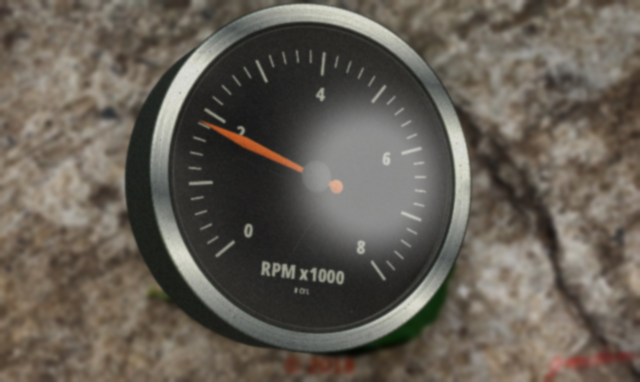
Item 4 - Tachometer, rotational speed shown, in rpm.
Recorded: 1800 rpm
